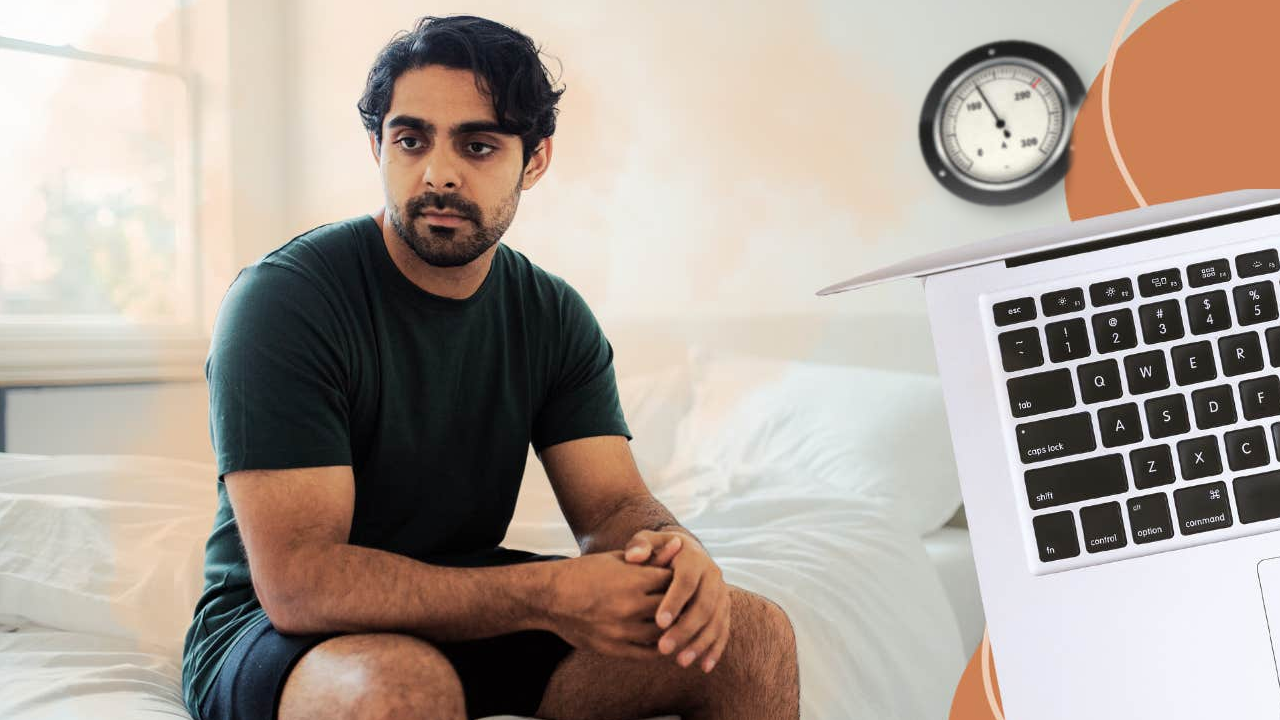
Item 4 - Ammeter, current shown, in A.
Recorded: 125 A
